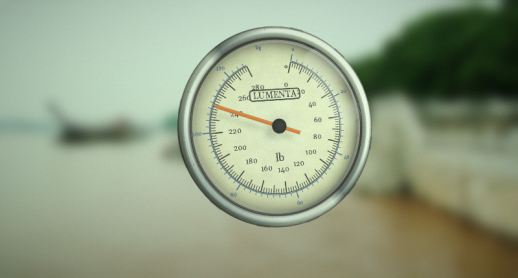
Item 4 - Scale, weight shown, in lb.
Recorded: 240 lb
